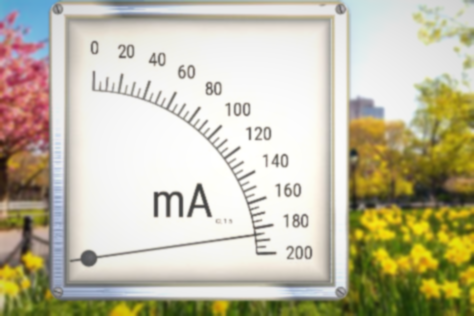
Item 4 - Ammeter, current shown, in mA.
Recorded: 185 mA
